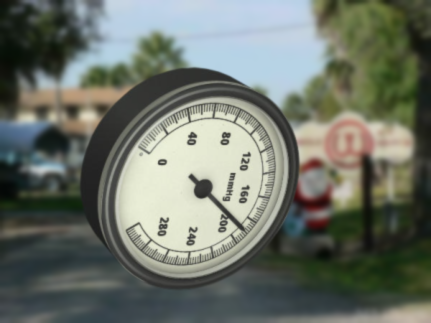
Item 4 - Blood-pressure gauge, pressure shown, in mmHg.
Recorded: 190 mmHg
